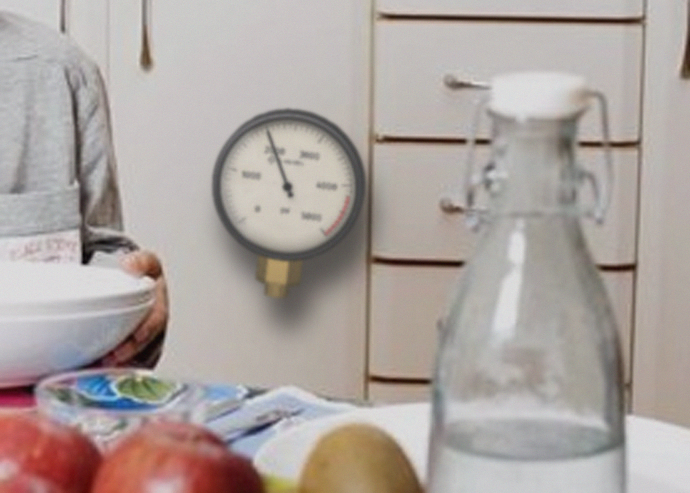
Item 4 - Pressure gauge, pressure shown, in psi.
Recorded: 2000 psi
